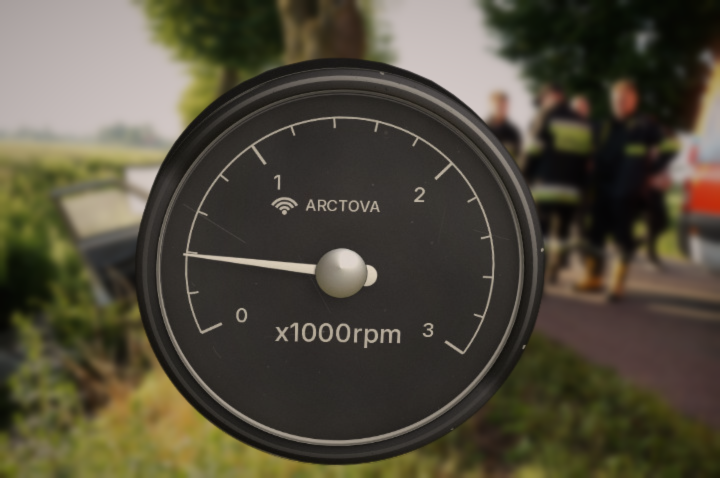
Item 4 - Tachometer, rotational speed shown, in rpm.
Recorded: 400 rpm
